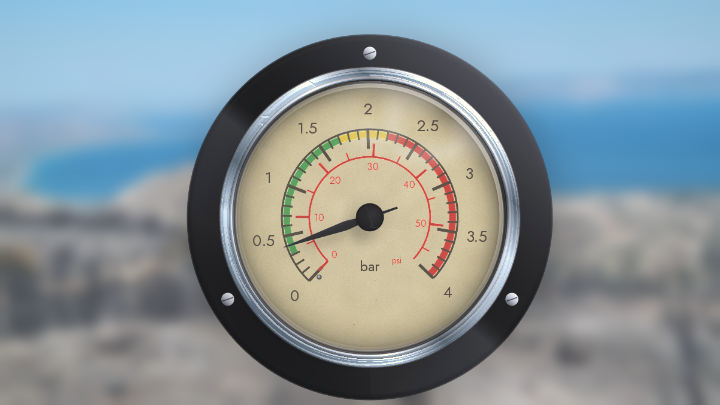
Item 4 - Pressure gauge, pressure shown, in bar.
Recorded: 0.4 bar
